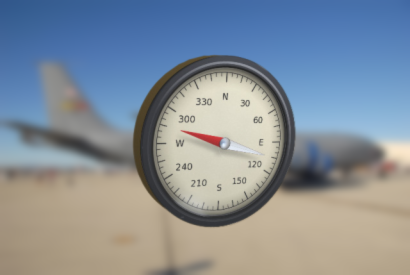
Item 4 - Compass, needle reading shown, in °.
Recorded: 285 °
